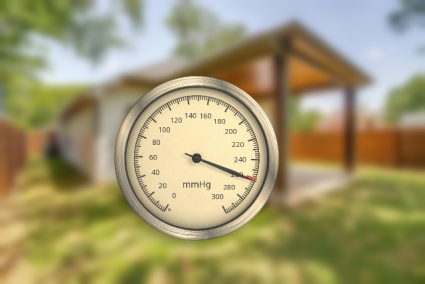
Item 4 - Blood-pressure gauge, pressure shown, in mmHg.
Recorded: 260 mmHg
